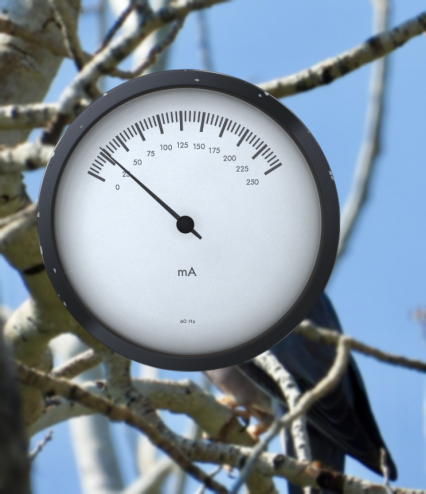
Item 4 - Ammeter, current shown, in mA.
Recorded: 30 mA
